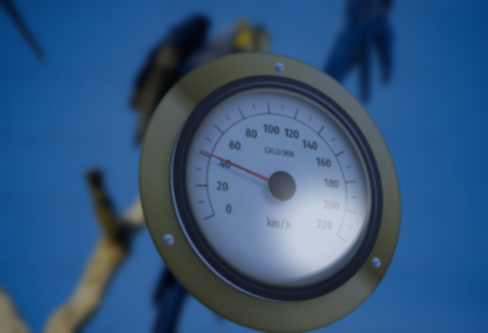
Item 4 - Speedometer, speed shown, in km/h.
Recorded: 40 km/h
